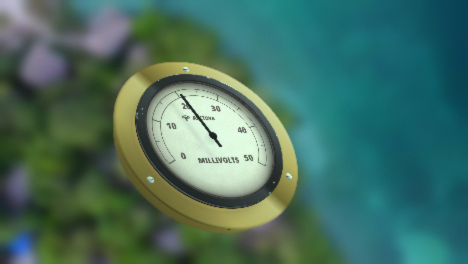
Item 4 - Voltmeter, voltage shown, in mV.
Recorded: 20 mV
